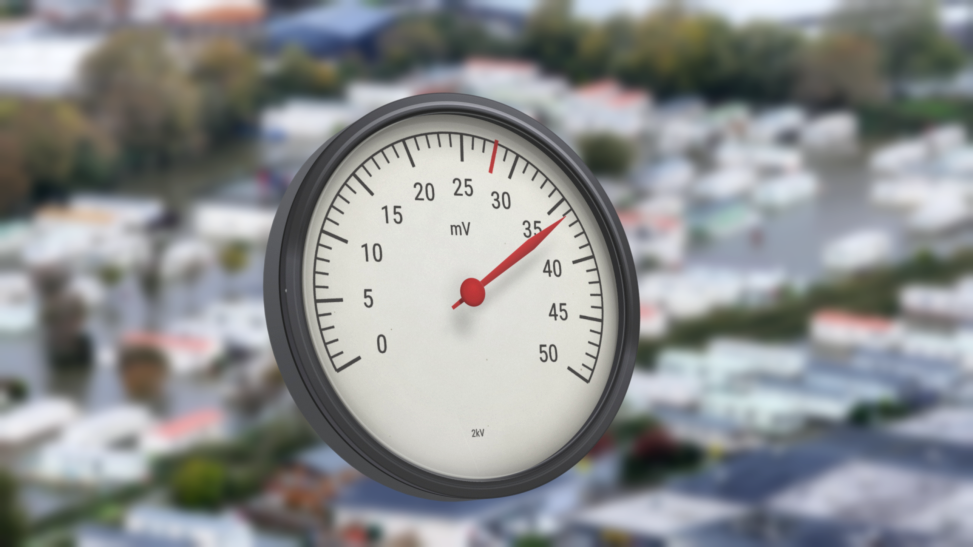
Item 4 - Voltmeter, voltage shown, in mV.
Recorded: 36 mV
